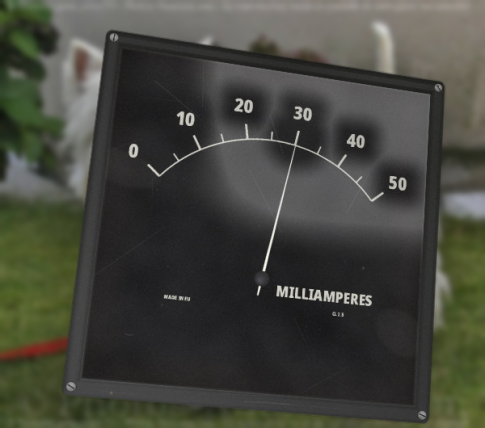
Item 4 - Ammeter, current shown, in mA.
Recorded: 30 mA
